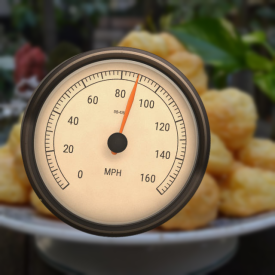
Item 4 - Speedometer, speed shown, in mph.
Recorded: 88 mph
